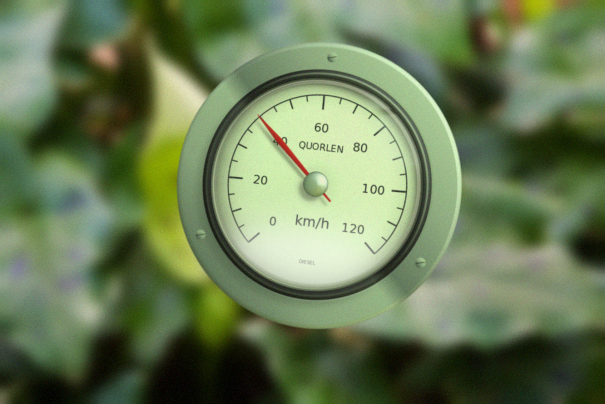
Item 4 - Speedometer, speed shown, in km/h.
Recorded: 40 km/h
